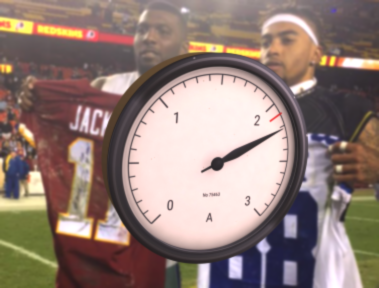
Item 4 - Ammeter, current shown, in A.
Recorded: 2.2 A
